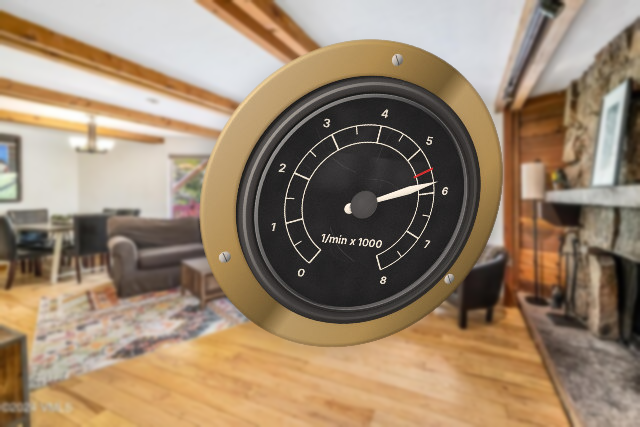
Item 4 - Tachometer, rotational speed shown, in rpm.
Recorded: 5750 rpm
